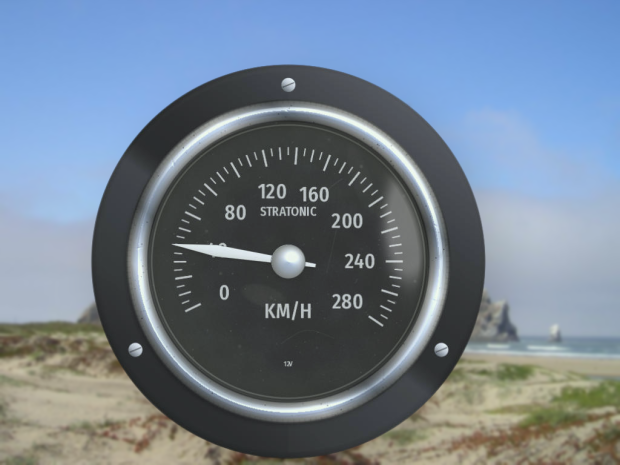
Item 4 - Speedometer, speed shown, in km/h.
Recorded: 40 km/h
